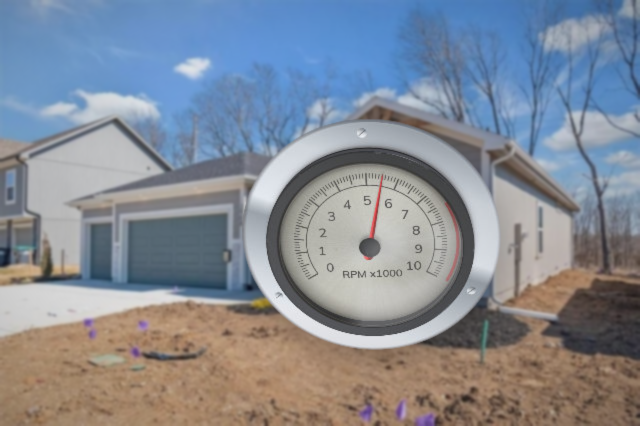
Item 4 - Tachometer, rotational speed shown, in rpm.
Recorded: 5500 rpm
